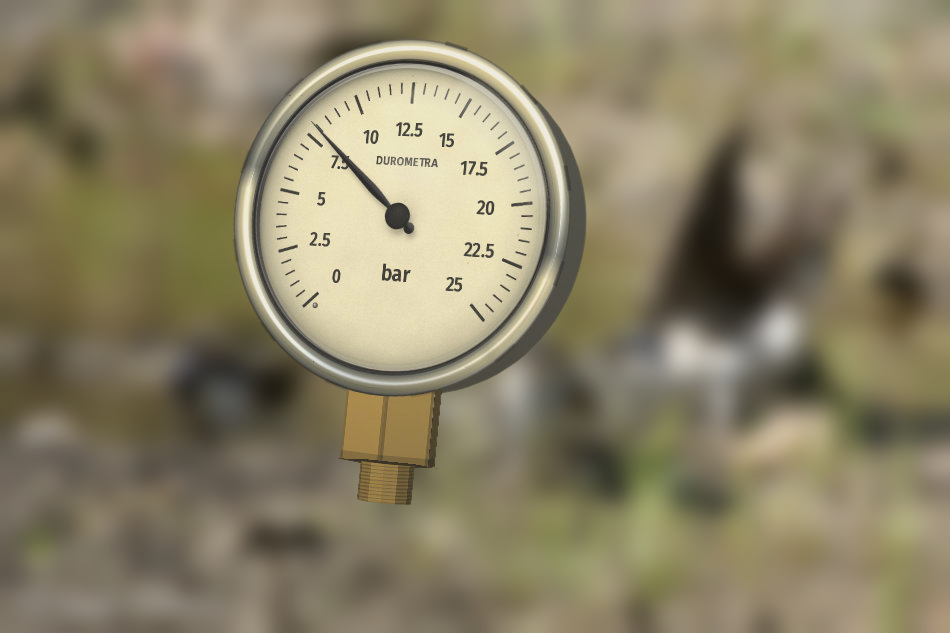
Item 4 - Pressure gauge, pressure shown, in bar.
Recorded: 8 bar
